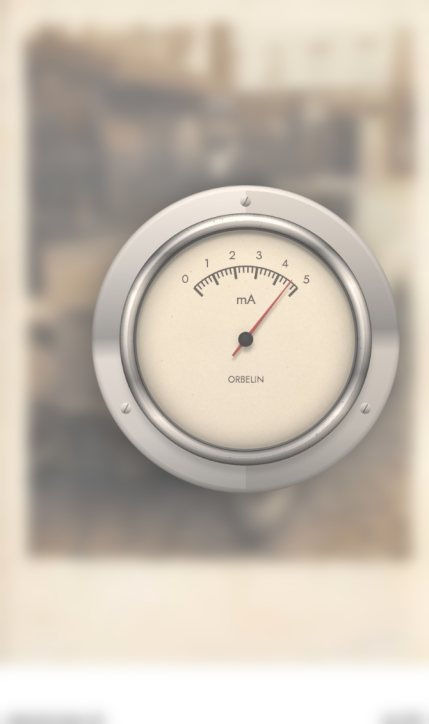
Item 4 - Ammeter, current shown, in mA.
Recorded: 4.6 mA
